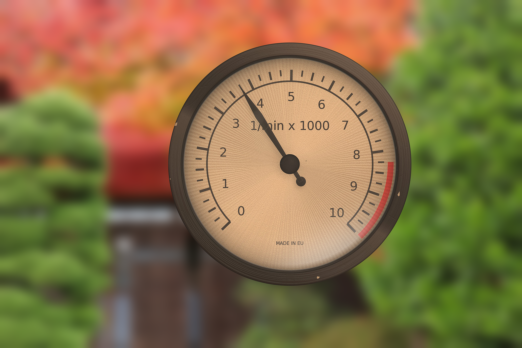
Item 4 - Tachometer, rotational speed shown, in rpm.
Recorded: 3750 rpm
